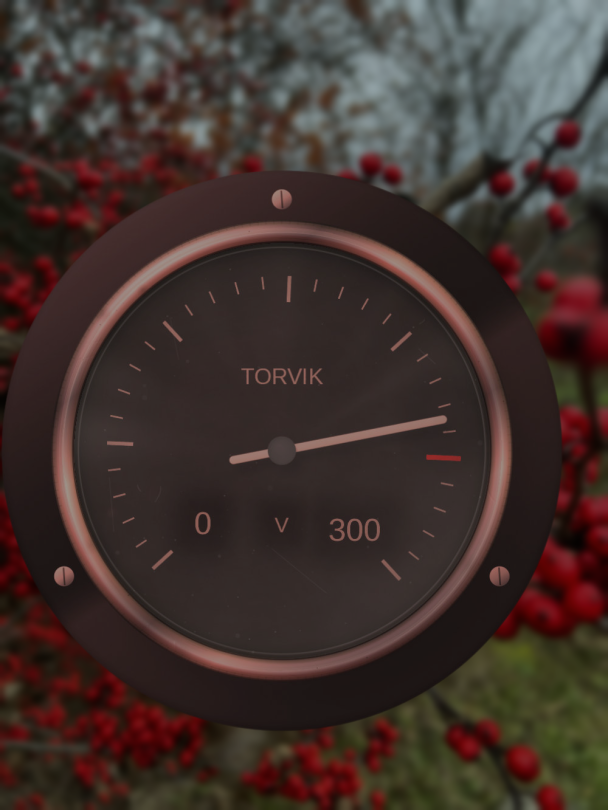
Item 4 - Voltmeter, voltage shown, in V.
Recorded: 235 V
